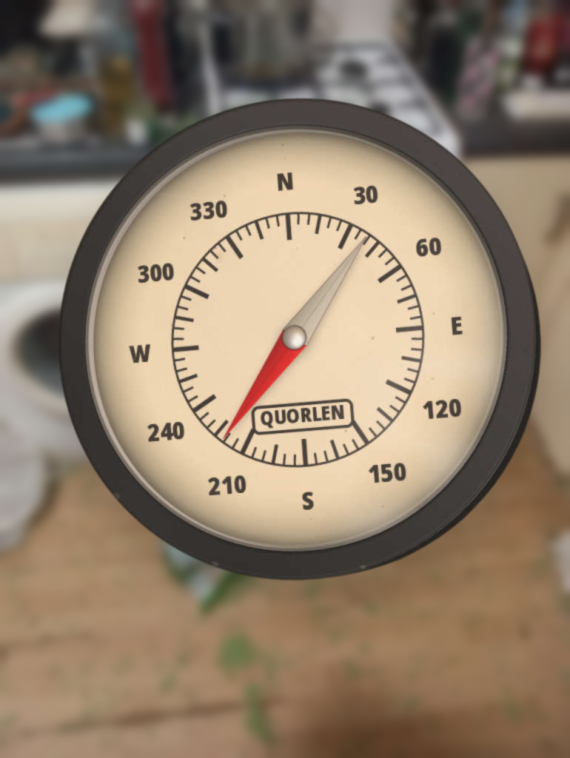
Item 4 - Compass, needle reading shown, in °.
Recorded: 220 °
